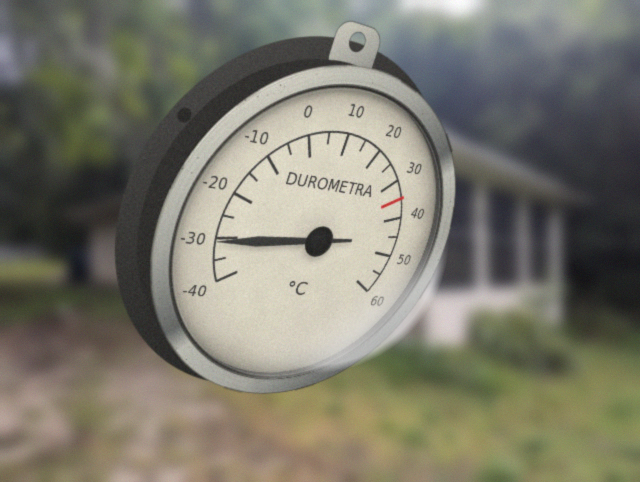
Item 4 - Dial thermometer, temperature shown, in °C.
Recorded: -30 °C
